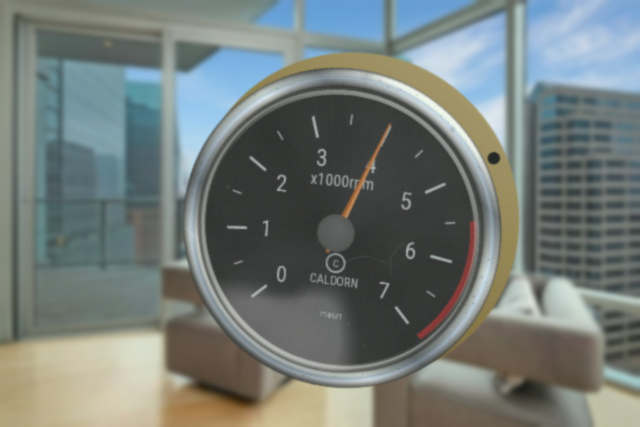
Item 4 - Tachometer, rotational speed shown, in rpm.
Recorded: 4000 rpm
